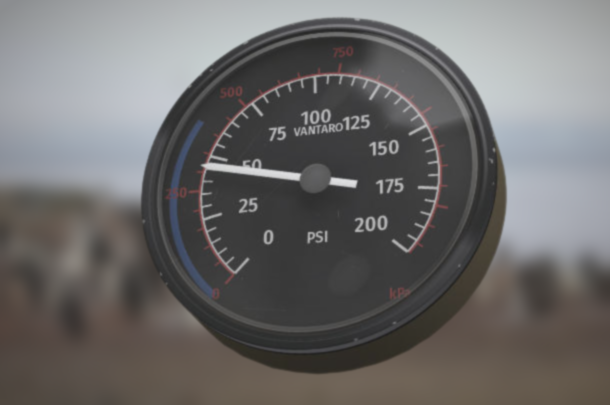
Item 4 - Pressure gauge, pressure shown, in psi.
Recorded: 45 psi
